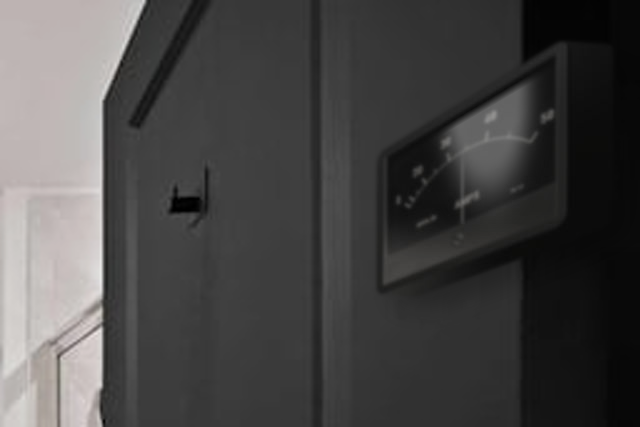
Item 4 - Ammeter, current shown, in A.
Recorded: 35 A
